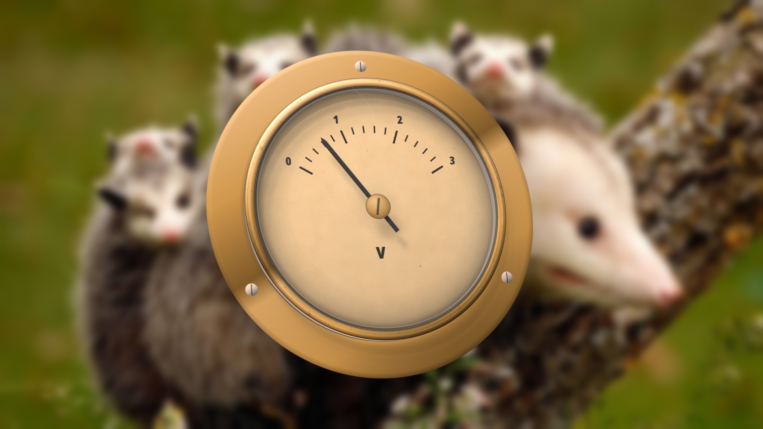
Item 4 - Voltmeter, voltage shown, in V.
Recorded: 0.6 V
